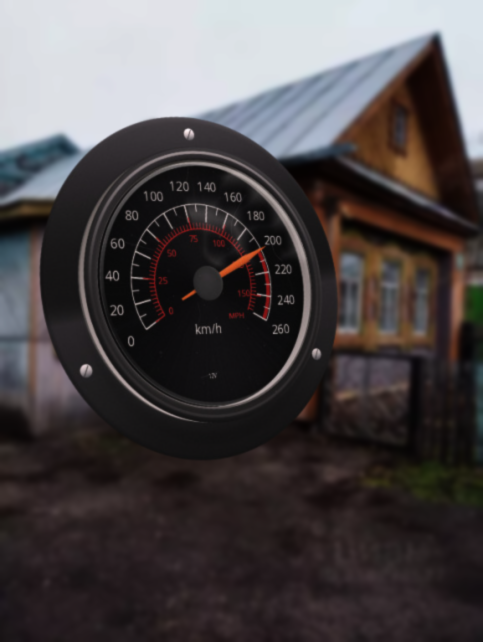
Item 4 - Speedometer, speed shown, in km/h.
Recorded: 200 km/h
